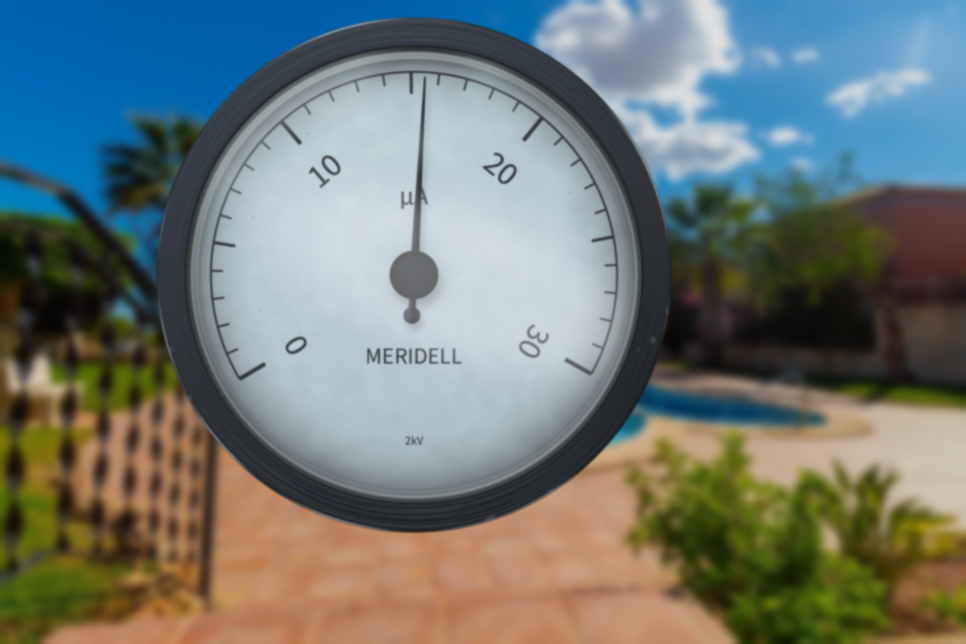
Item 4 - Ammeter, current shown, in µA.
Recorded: 15.5 µA
